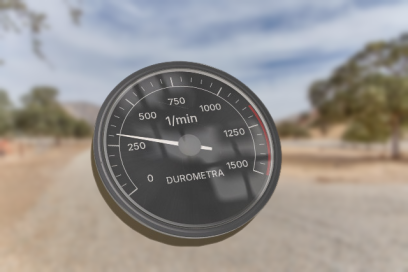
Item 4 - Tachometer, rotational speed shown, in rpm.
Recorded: 300 rpm
